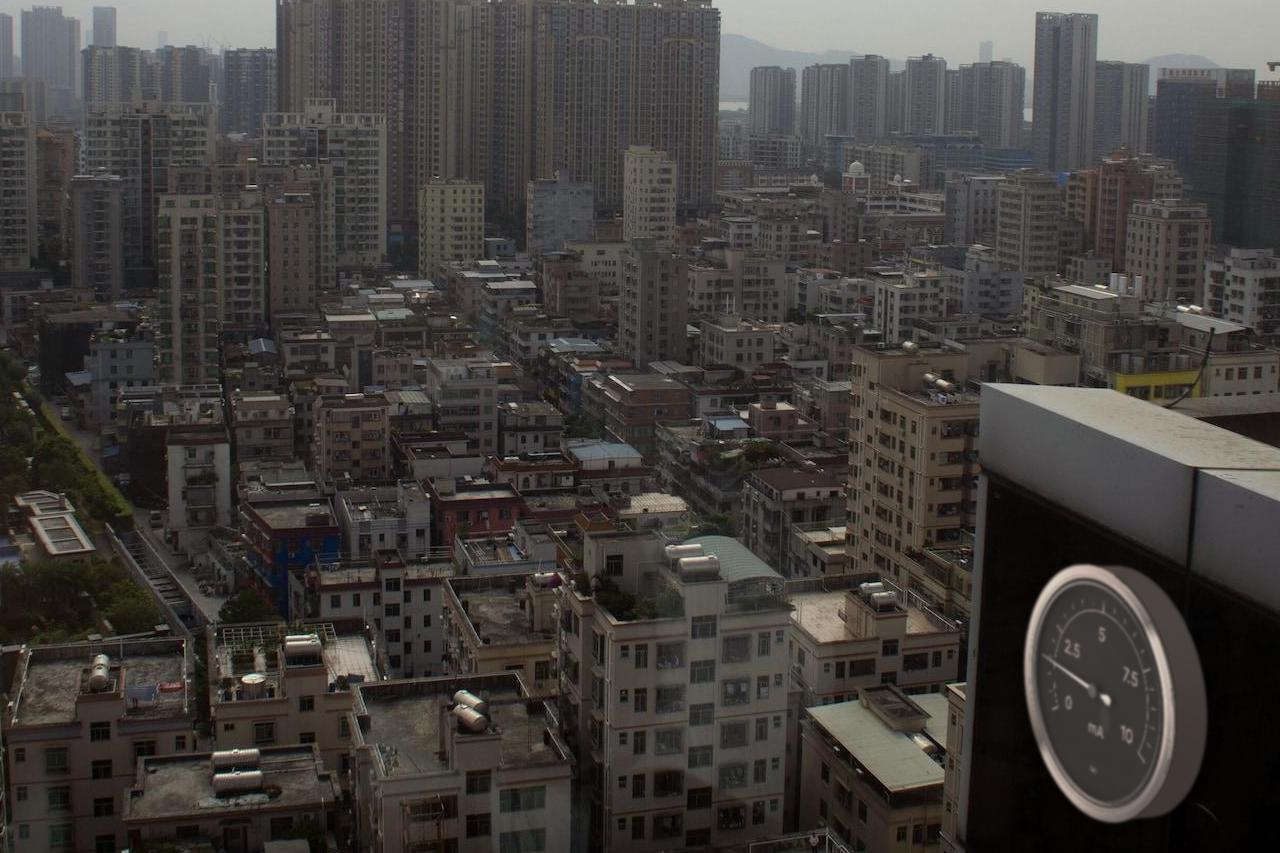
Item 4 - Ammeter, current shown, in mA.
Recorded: 1.5 mA
